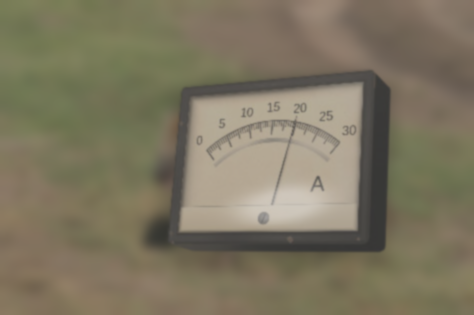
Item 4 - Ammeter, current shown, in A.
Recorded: 20 A
